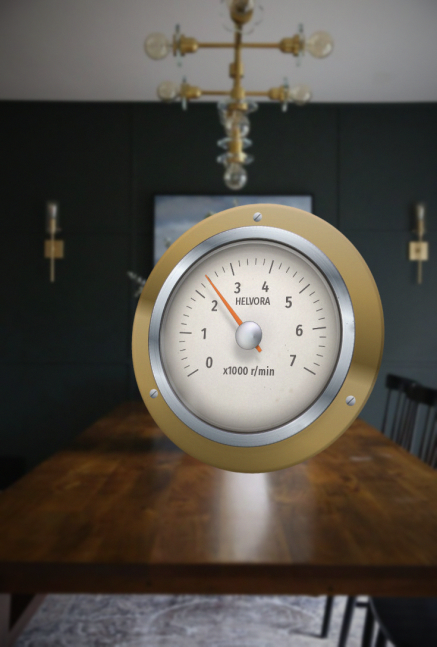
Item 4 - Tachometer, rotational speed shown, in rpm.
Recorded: 2400 rpm
